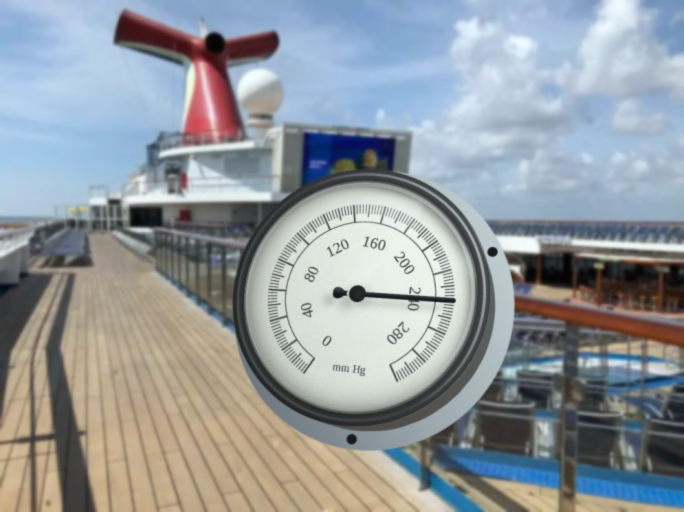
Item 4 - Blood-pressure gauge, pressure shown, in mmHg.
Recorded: 240 mmHg
